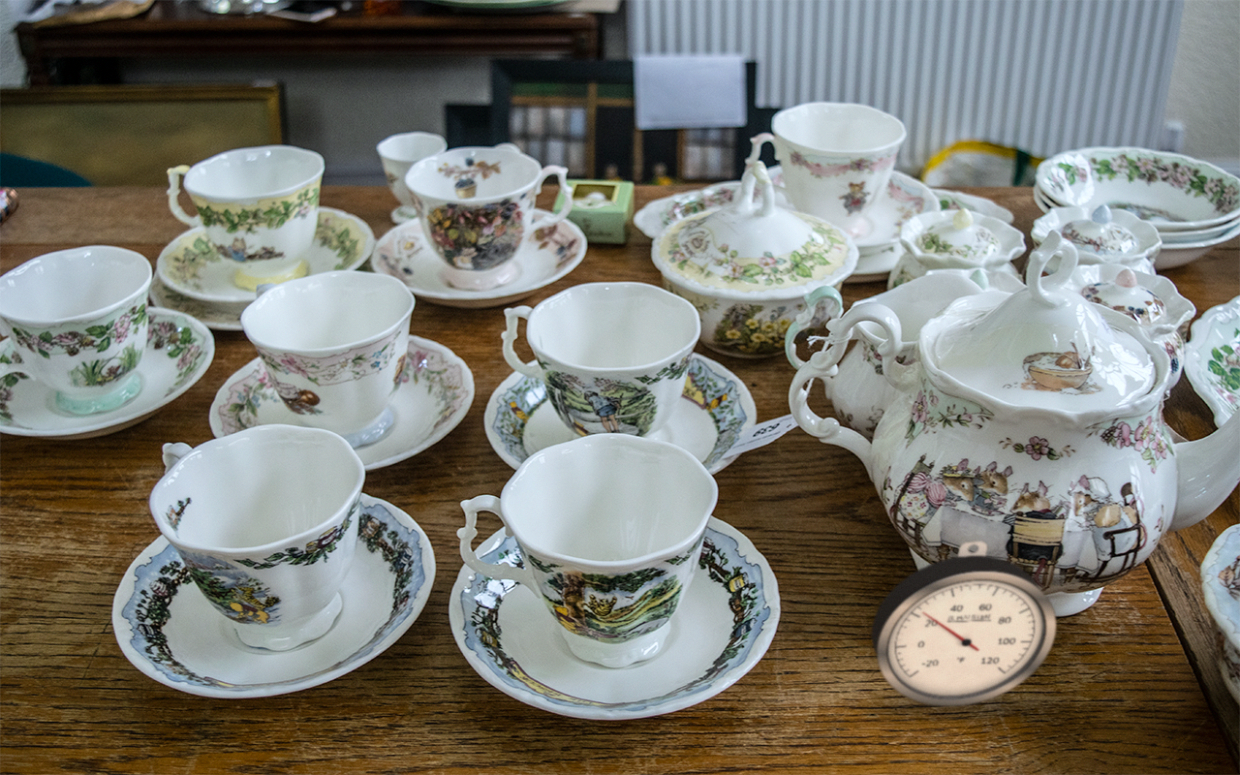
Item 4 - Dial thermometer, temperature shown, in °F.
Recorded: 24 °F
